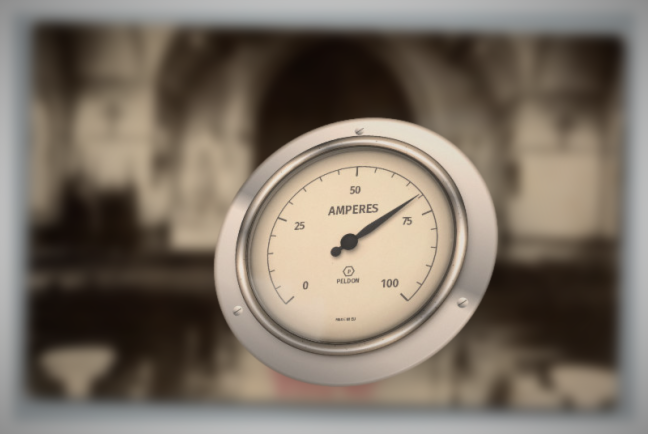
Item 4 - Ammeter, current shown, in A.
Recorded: 70 A
